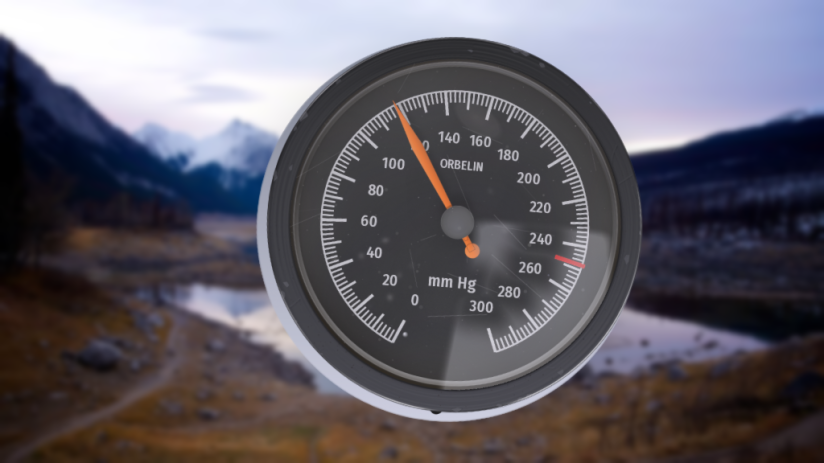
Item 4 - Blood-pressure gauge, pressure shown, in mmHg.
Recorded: 118 mmHg
